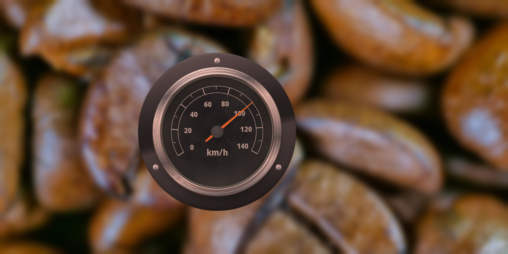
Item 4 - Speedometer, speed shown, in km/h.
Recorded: 100 km/h
